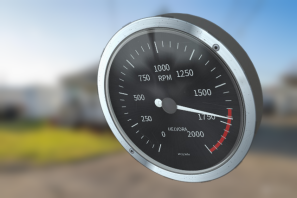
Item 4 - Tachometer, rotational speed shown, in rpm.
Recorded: 1700 rpm
